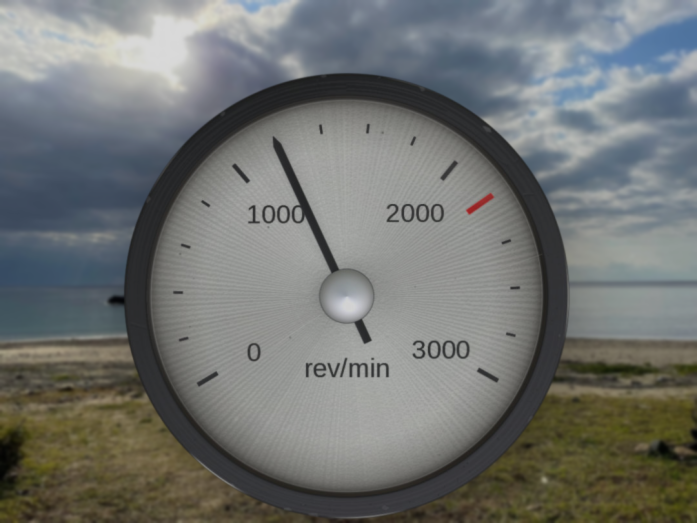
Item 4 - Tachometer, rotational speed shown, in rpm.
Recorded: 1200 rpm
